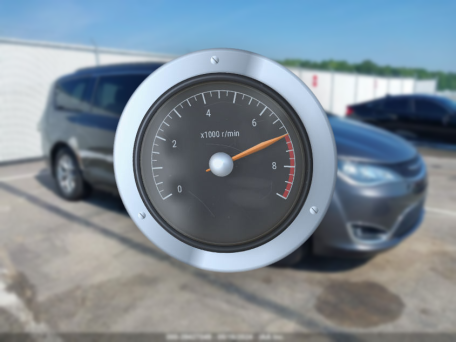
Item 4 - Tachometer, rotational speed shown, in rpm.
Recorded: 7000 rpm
